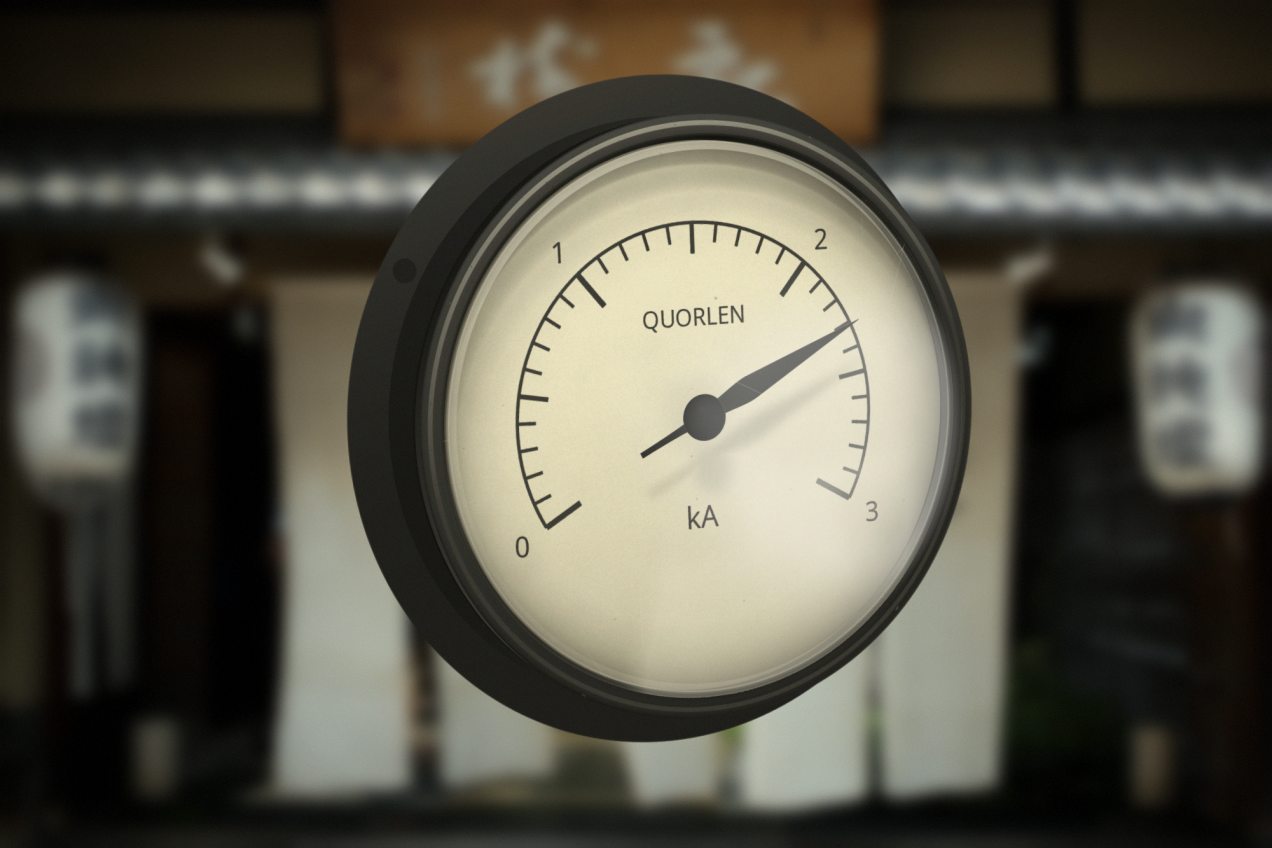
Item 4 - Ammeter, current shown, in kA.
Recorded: 2.3 kA
